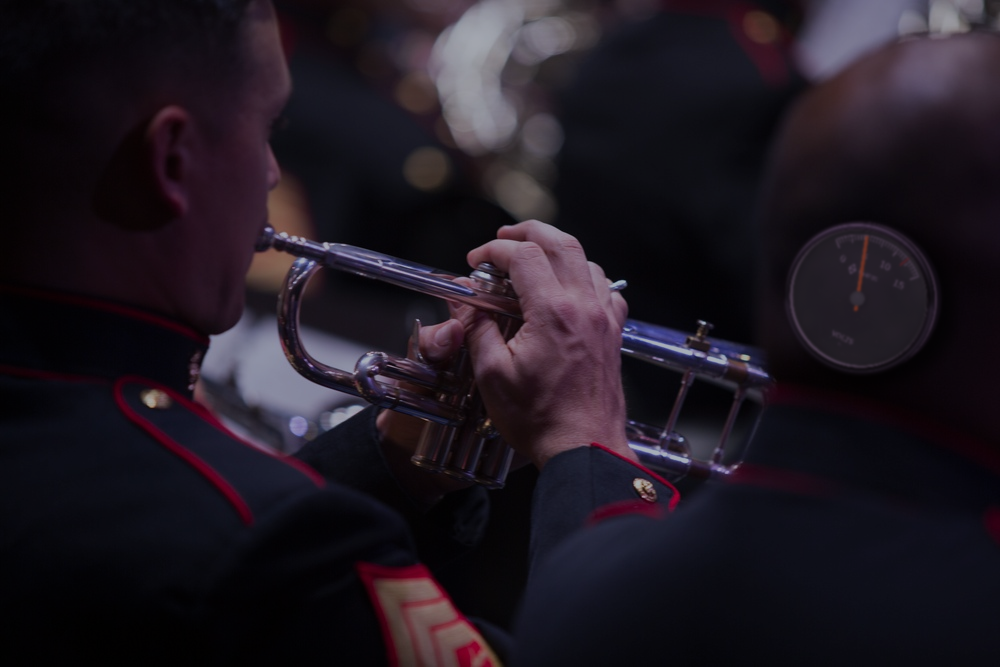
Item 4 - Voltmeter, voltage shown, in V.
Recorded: 5 V
